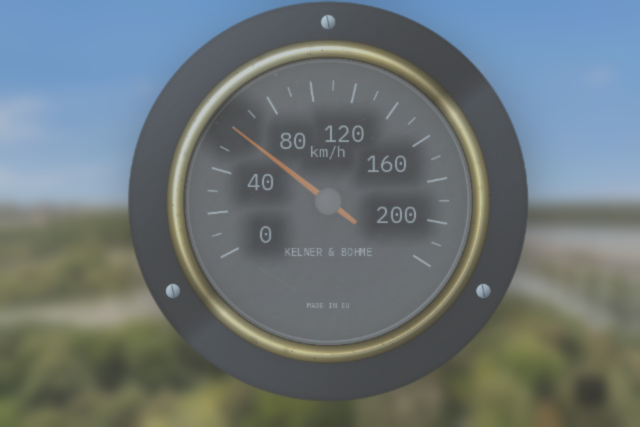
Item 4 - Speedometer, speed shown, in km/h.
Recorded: 60 km/h
